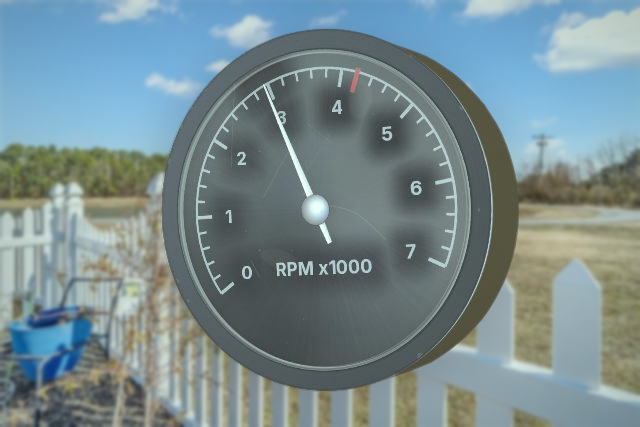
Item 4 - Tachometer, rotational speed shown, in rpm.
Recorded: 3000 rpm
